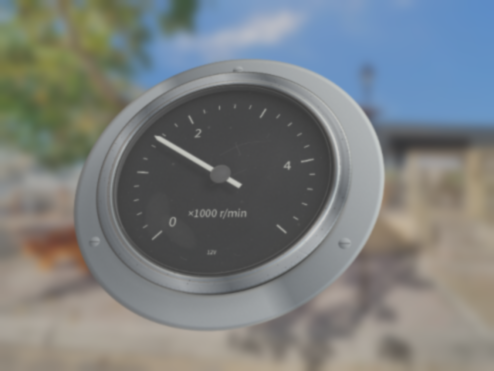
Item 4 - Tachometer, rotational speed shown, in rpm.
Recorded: 1500 rpm
